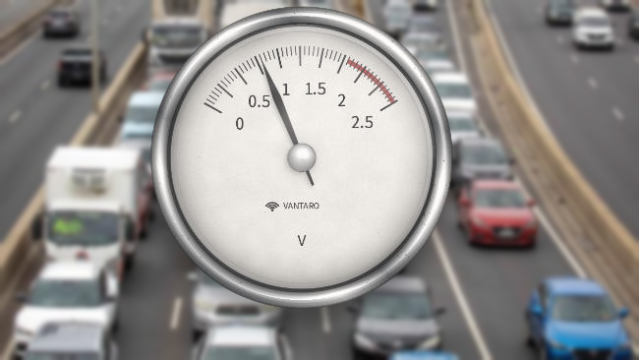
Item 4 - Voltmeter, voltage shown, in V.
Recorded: 0.8 V
